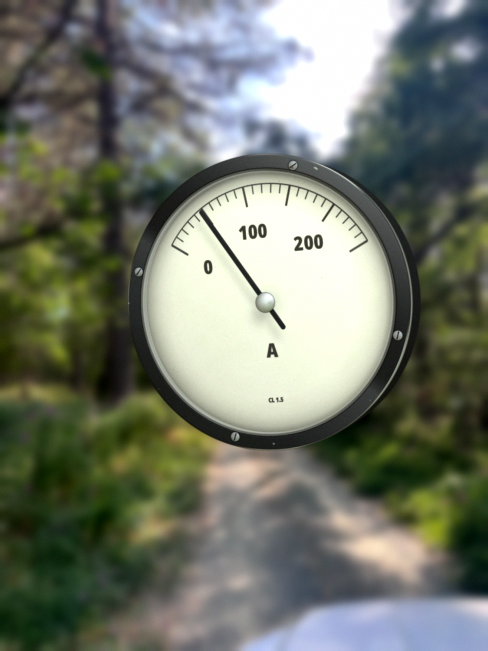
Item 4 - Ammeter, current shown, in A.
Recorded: 50 A
